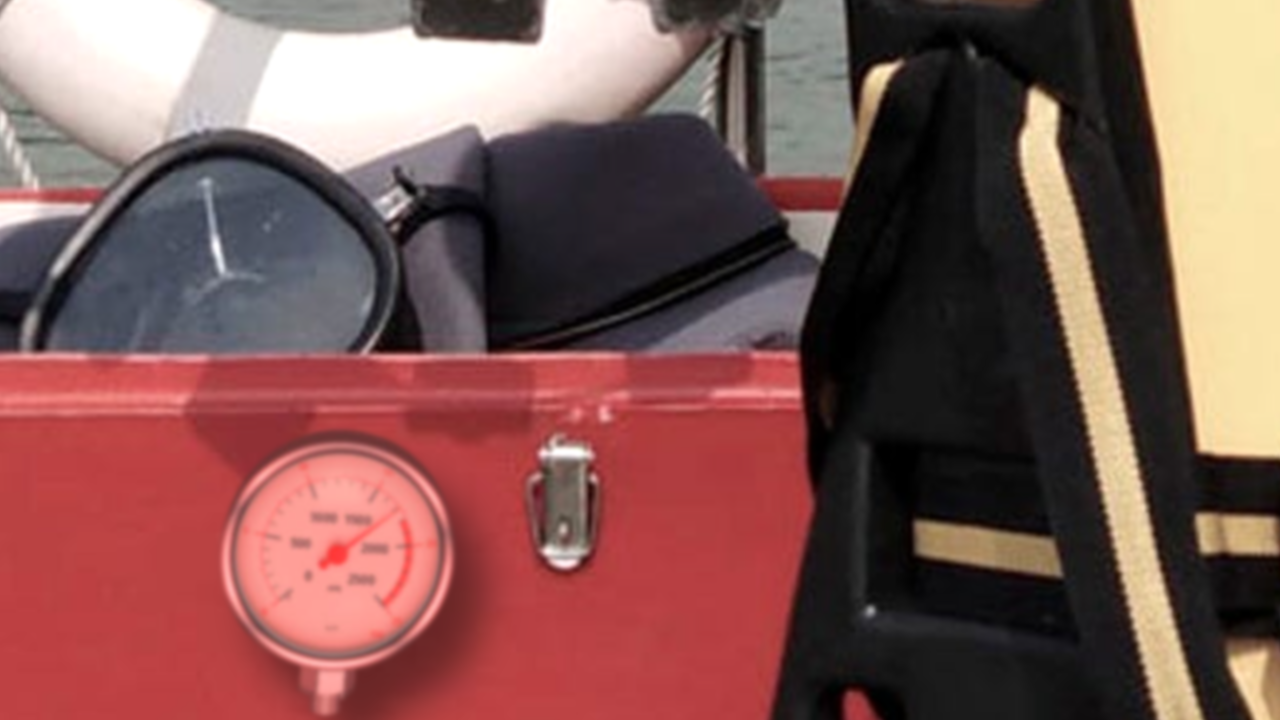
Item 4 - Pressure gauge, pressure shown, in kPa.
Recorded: 1700 kPa
